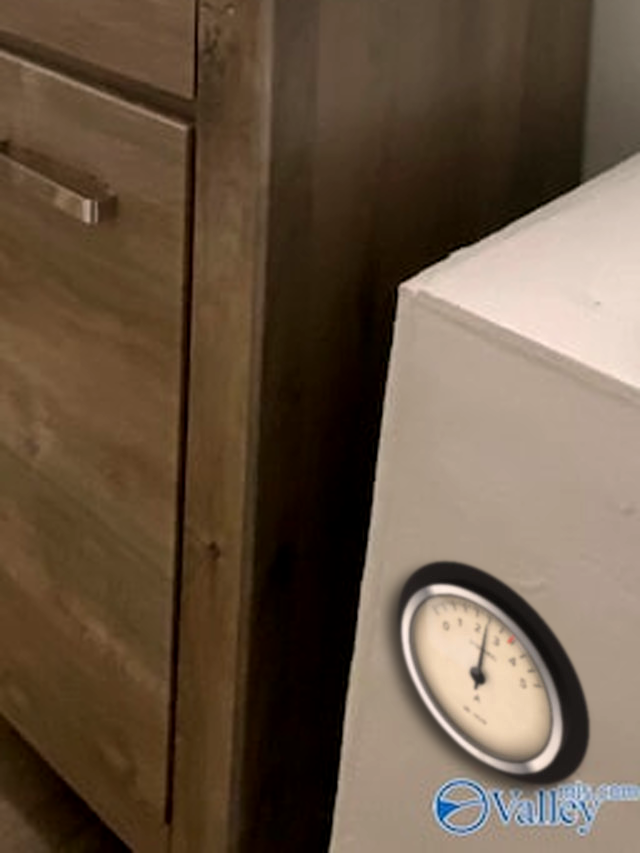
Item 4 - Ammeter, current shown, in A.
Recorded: 2.5 A
